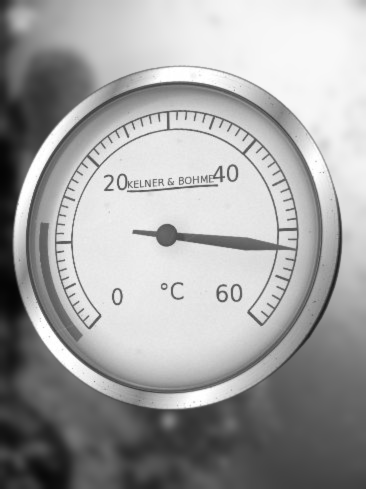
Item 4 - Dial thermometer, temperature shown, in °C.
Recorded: 52 °C
